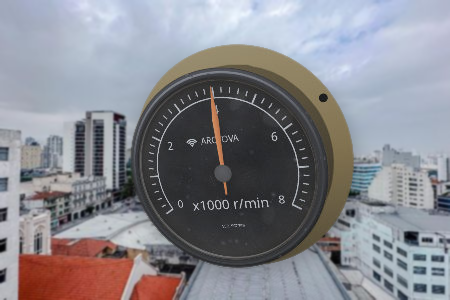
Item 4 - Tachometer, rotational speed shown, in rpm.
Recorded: 4000 rpm
